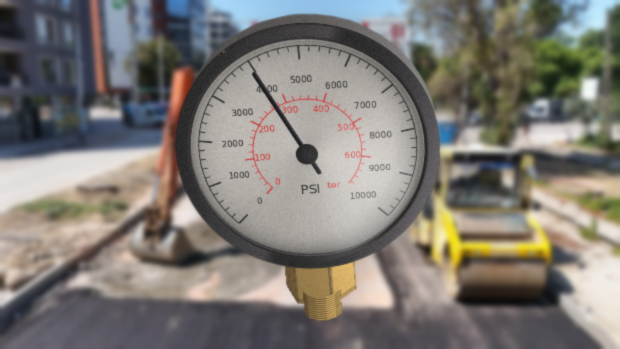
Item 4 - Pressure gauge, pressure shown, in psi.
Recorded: 4000 psi
